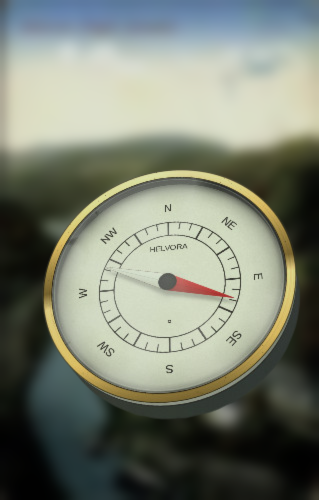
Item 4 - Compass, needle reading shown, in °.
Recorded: 110 °
